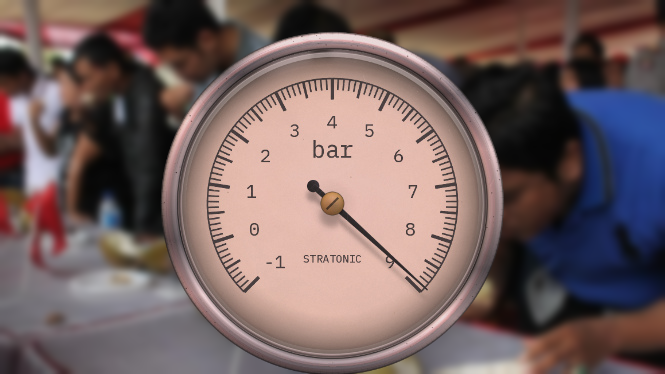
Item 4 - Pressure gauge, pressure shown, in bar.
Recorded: 8.9 bar
